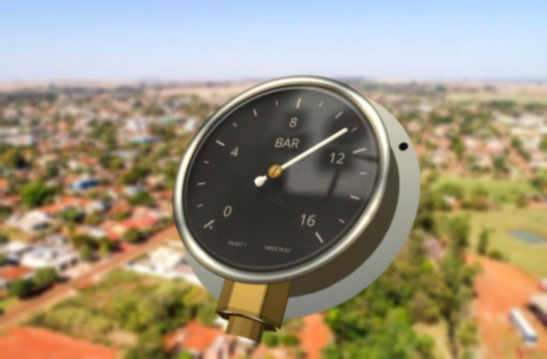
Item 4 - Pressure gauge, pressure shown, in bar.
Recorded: 11 bar
